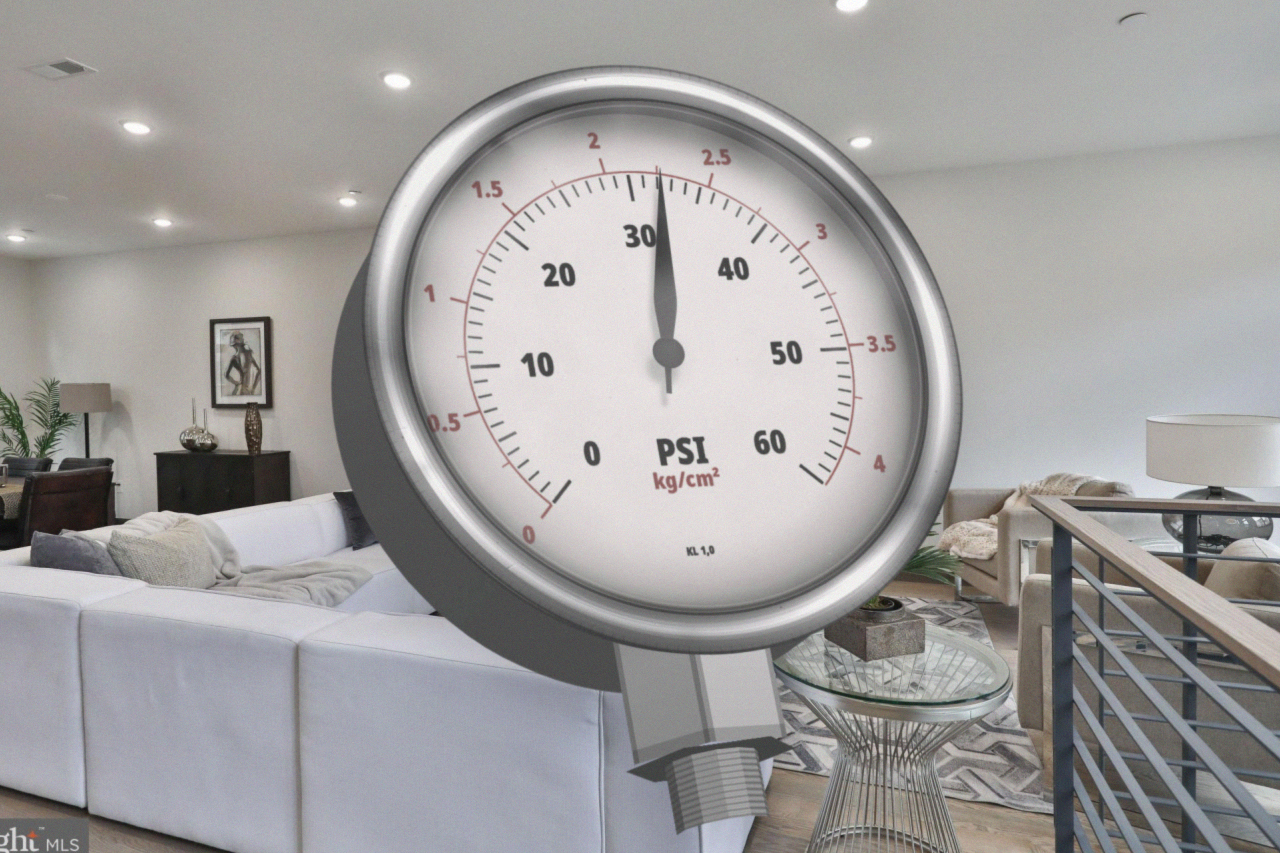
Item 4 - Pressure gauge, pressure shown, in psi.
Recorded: 32 psi
